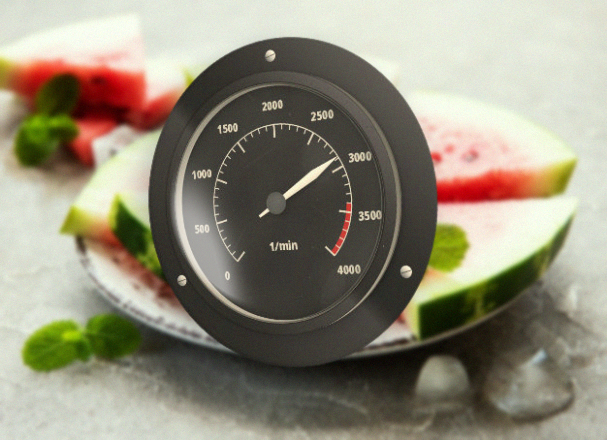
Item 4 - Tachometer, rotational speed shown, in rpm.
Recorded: 2900 rpm
